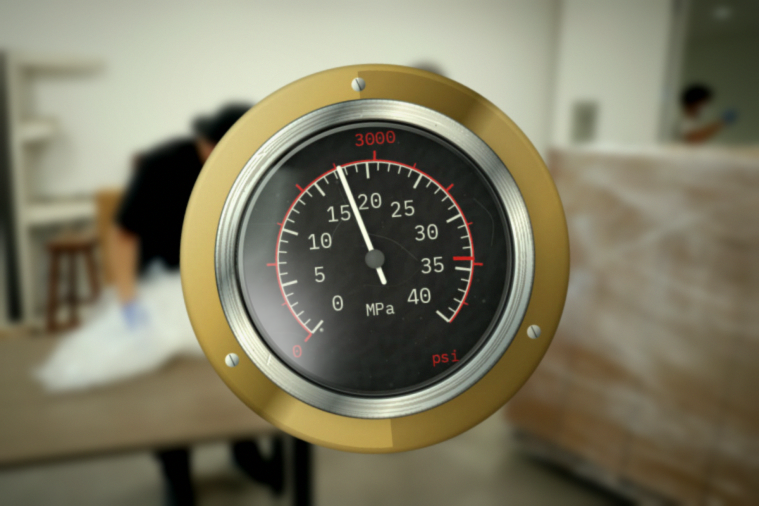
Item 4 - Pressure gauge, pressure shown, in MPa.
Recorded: 17.5 MPa
